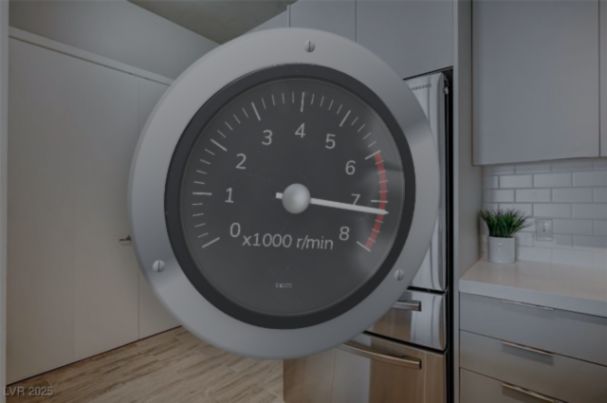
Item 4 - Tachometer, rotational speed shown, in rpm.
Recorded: 7200 rpm
